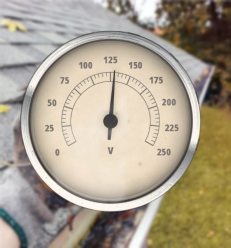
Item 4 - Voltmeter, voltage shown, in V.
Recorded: 130 V
